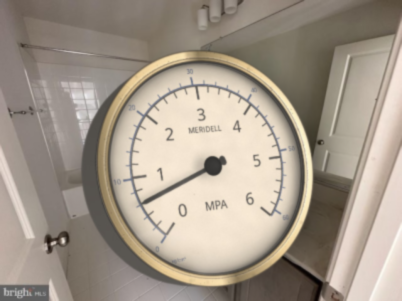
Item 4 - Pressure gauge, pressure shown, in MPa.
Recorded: 0.6 MPa
